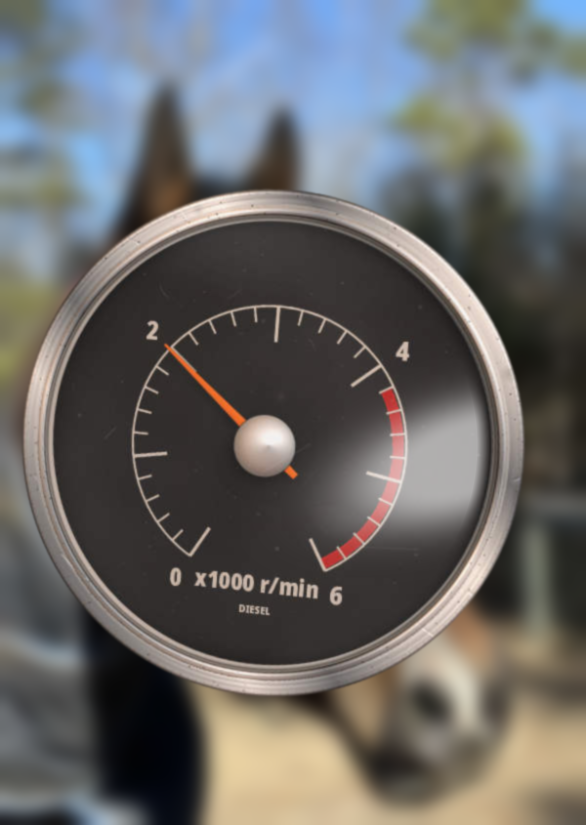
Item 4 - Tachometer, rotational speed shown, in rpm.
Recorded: 2000 rpm
